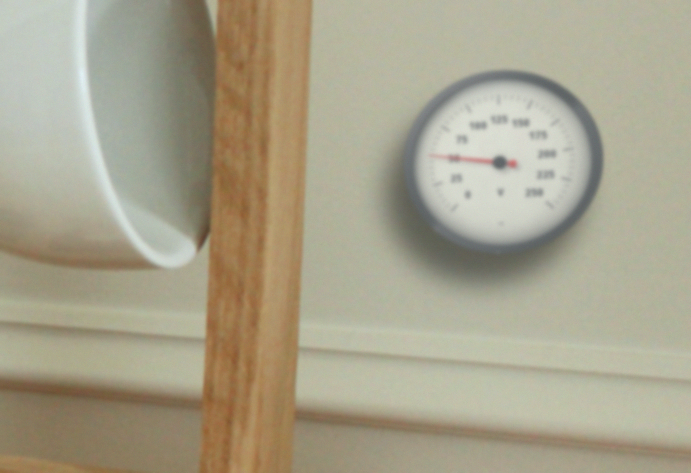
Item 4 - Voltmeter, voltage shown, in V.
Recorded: 50 V
